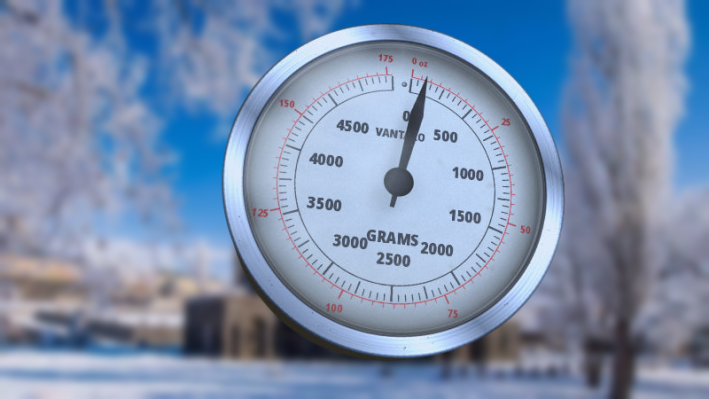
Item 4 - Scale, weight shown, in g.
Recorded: 100 g
